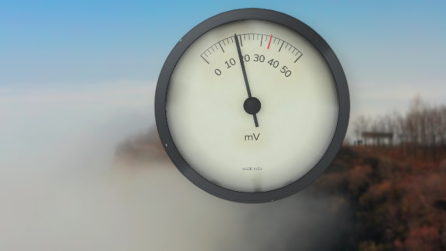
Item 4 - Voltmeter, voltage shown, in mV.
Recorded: 18 mV
